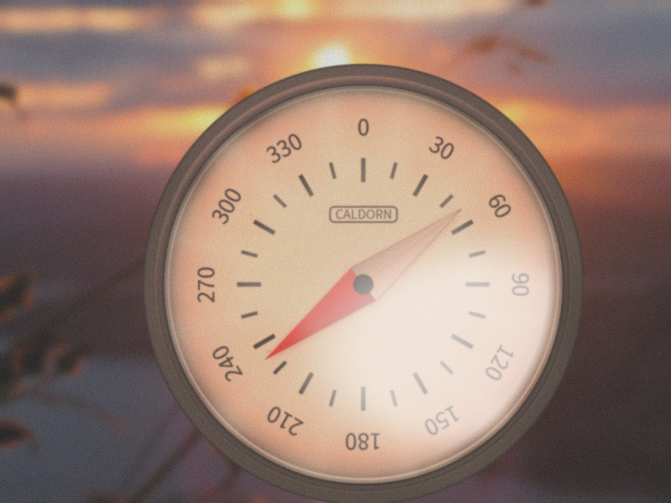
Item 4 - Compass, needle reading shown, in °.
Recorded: 232.5 °
